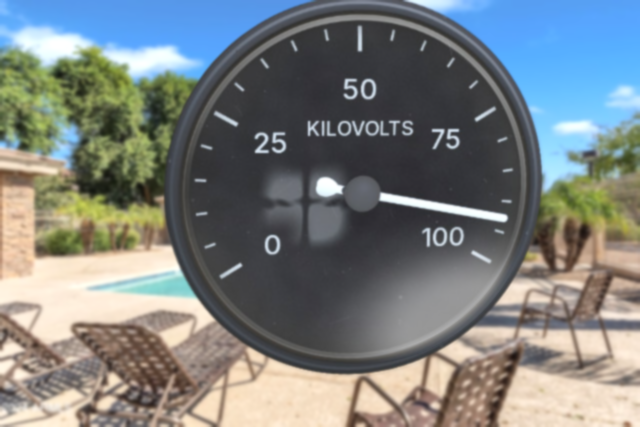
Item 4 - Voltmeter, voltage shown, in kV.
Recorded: 92.5 kV
